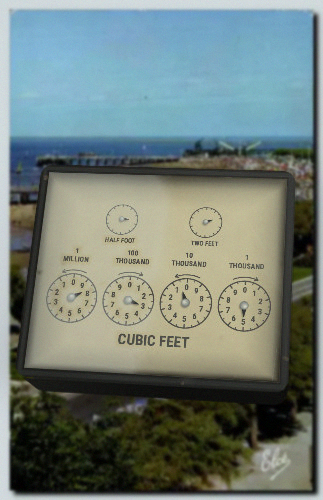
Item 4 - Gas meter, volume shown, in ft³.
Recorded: 830500 ft³
